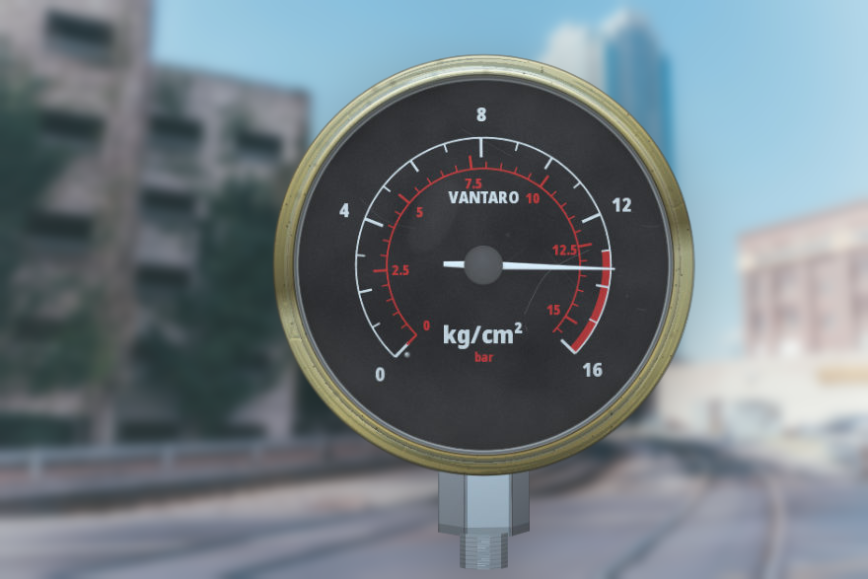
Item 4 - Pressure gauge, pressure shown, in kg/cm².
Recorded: 13.5 kg/cm²
